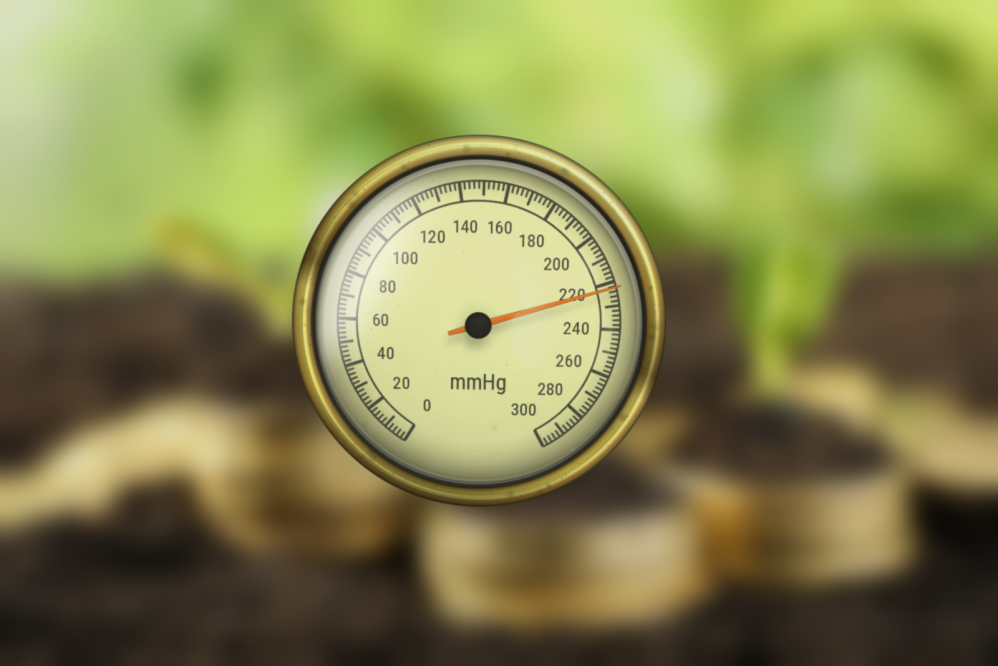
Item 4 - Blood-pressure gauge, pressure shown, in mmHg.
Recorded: 222 mmHg
